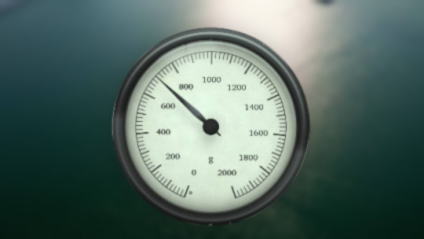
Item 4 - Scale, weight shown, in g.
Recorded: 700 g
